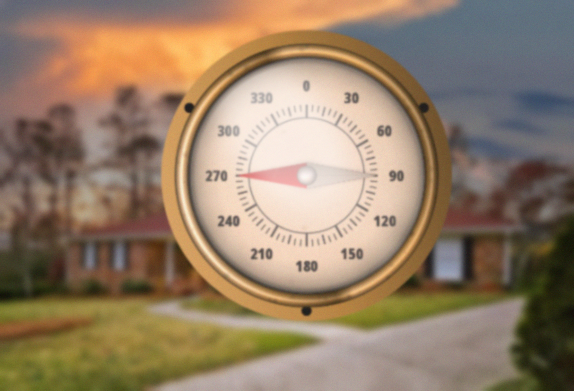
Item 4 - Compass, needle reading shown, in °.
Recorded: 270 °
